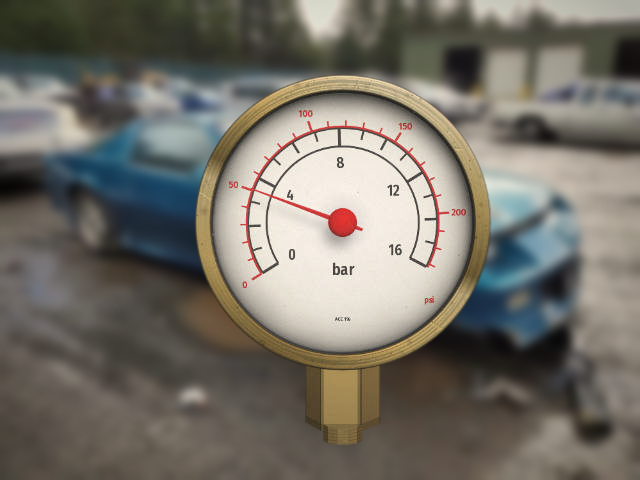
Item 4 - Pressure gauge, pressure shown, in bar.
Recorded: 3.5 bar
